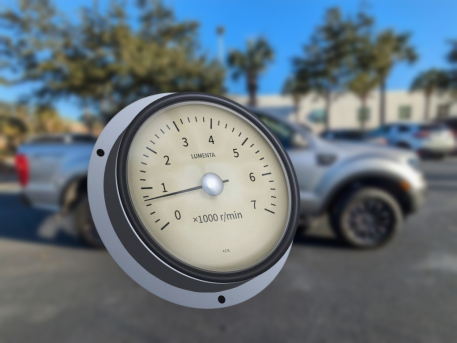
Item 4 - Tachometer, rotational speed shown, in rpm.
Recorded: 700 rpm
